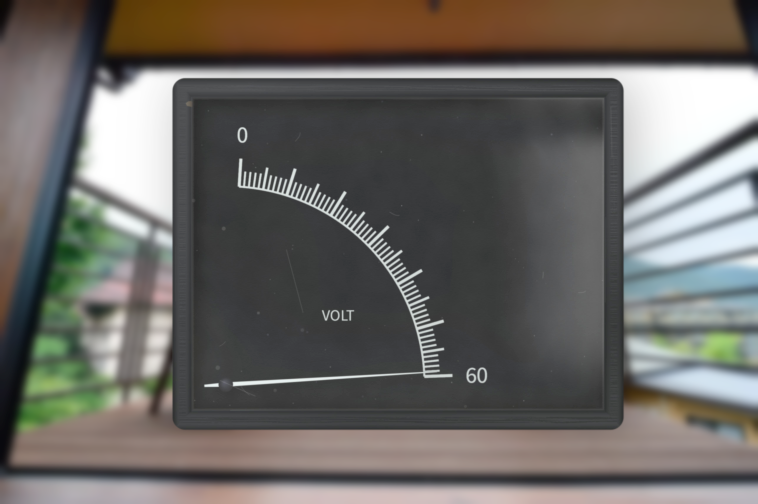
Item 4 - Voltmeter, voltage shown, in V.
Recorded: 59 V
